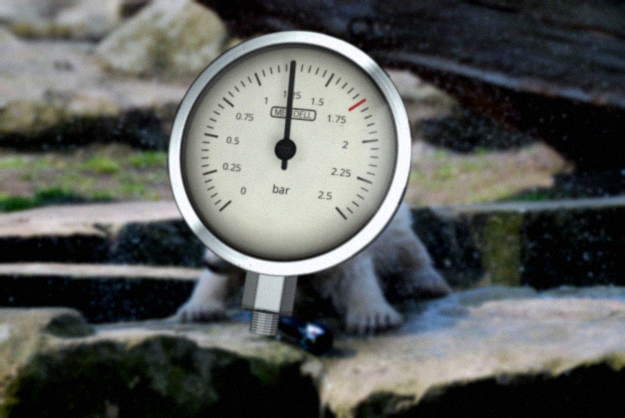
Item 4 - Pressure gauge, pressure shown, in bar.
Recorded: 1.25 bar
